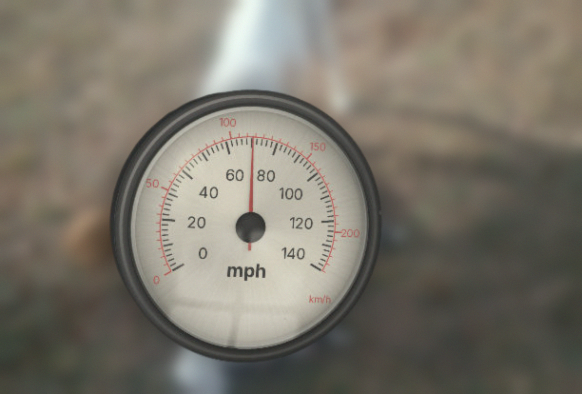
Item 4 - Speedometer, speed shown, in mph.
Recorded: 70 mph
